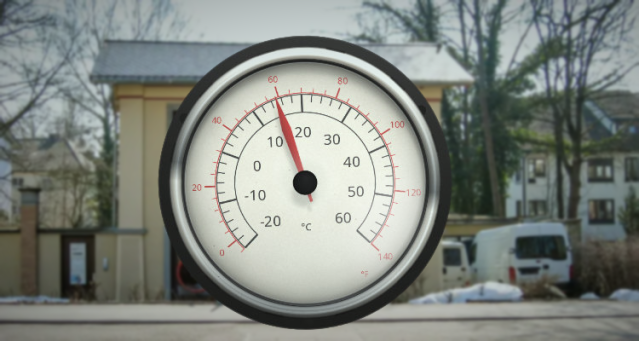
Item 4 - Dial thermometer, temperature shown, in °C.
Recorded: 15 °C
